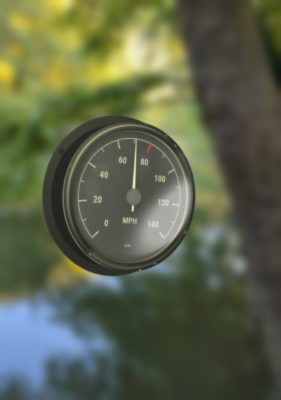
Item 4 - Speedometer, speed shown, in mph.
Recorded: 70 mph
